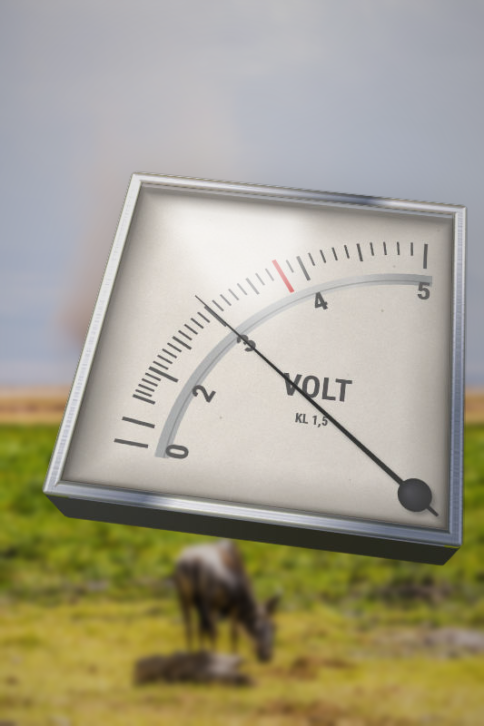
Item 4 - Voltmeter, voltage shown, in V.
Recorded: 3 V
